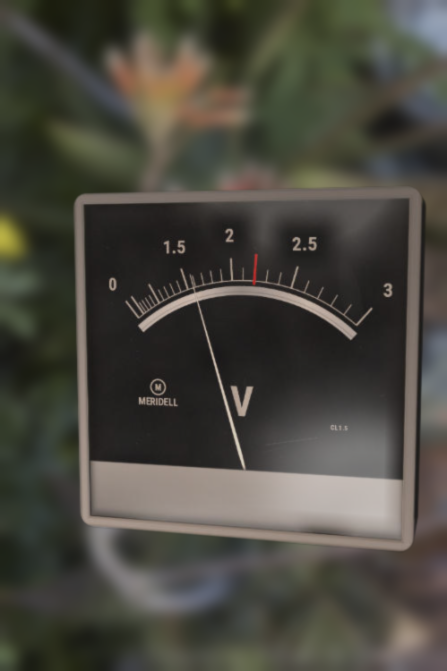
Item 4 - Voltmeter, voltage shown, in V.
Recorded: 1.6 V
